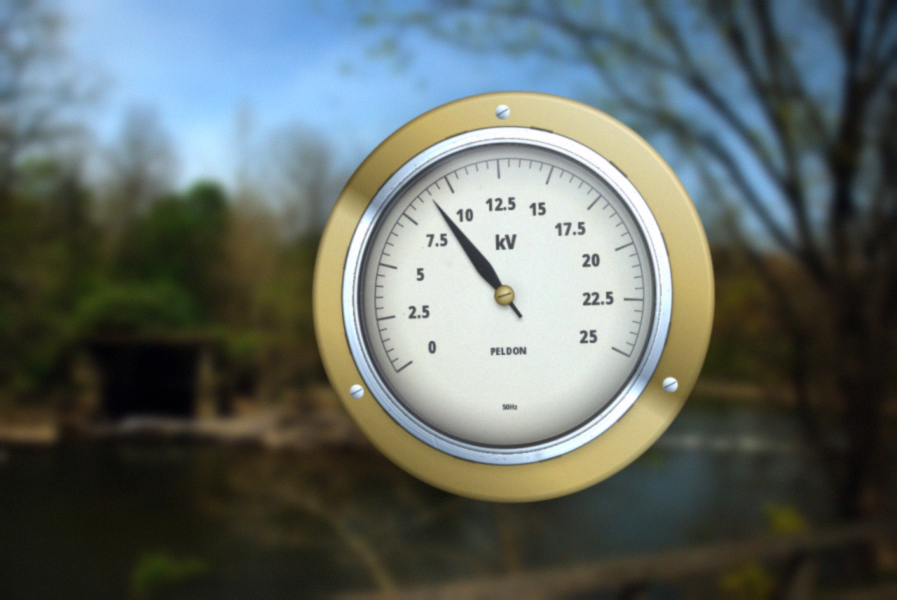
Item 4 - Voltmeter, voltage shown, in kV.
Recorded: 9 kV
